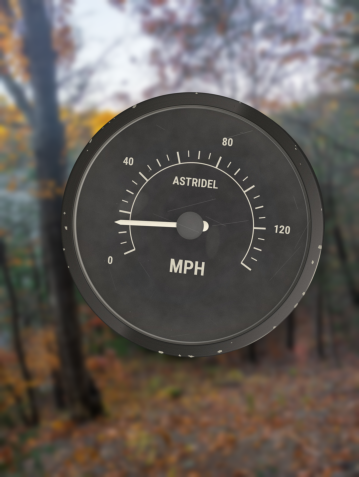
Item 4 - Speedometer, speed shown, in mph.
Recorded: 15 mph
